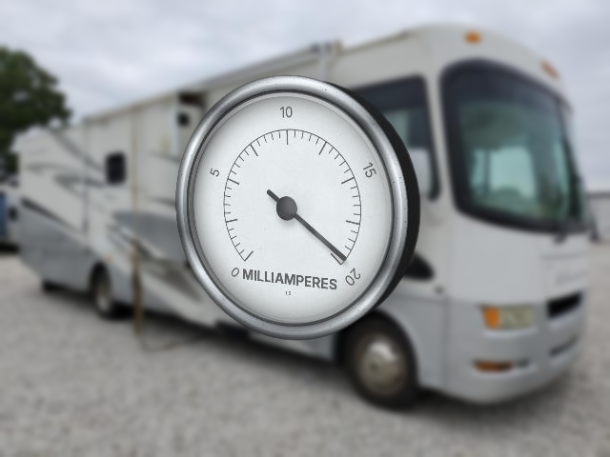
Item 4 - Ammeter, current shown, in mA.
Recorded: 19.5 mA
